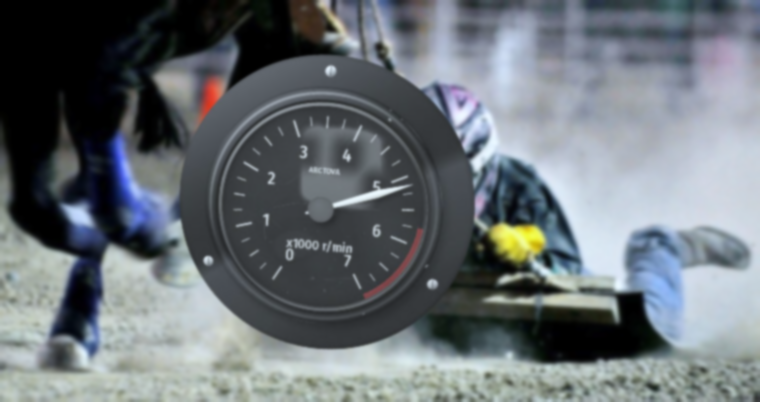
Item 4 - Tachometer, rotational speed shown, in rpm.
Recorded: 5125 rpm
